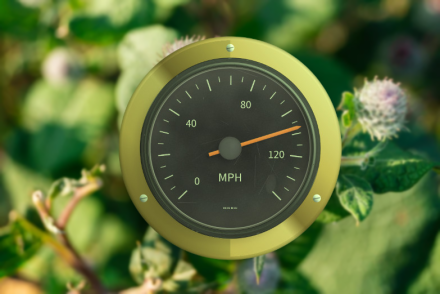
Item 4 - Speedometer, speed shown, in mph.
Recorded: 107.5 mph
